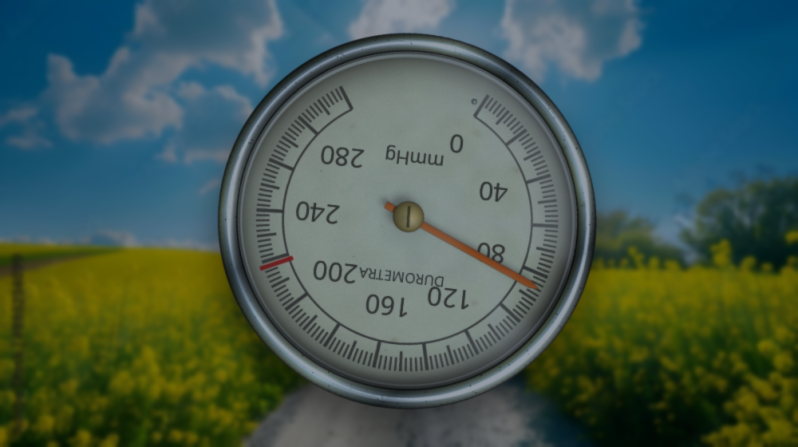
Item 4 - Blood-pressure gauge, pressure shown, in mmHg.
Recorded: 86 mmHg
